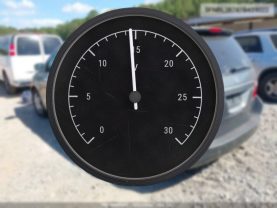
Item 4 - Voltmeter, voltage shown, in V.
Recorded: 14.5 V
